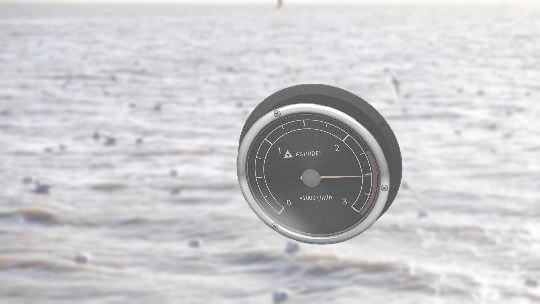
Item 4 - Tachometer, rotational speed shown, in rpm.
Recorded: 2500 rpm
